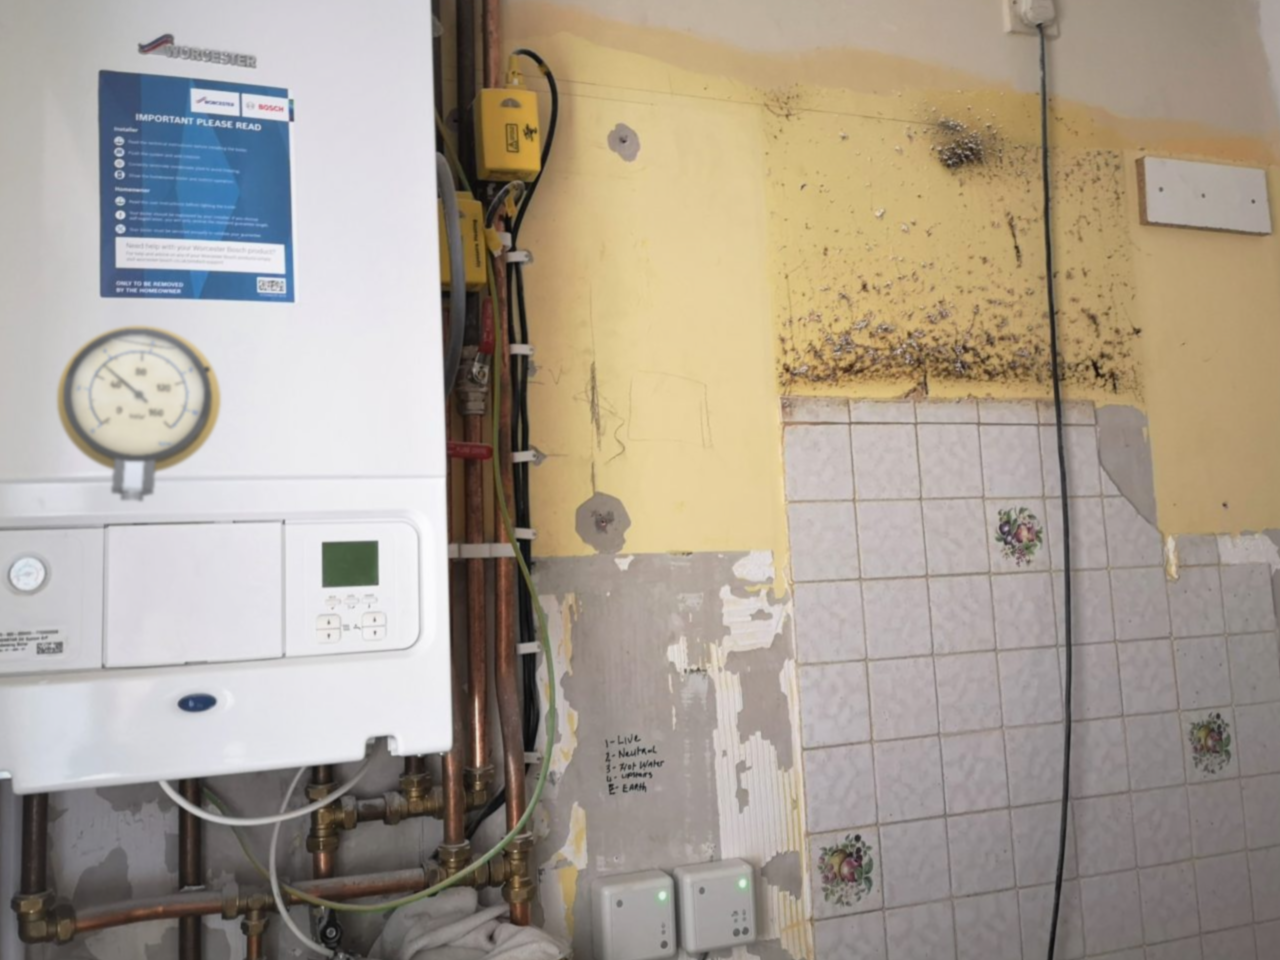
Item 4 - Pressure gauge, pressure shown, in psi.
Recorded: 50 psi
